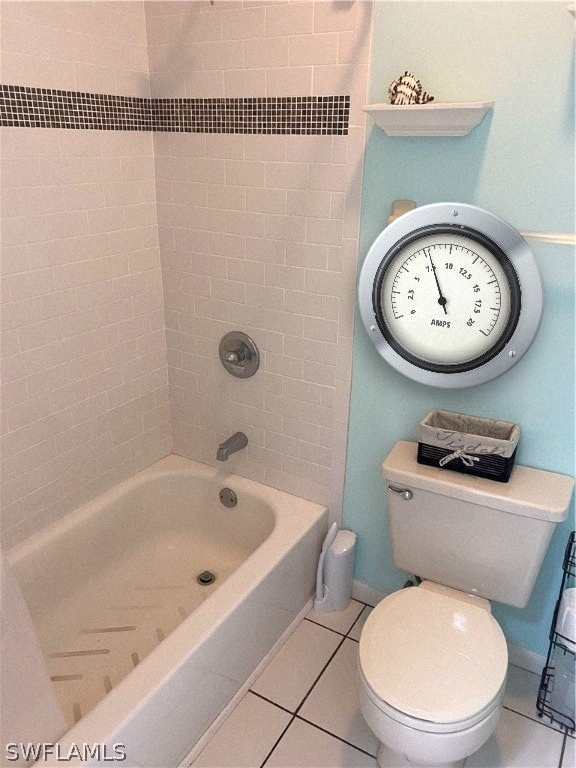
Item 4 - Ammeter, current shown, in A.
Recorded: 8 A
